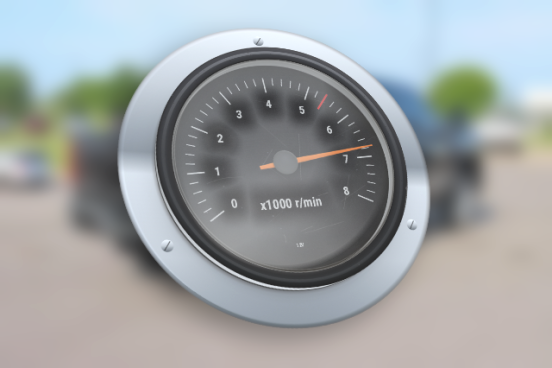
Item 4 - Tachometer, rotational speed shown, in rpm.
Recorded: 6800 rpm
